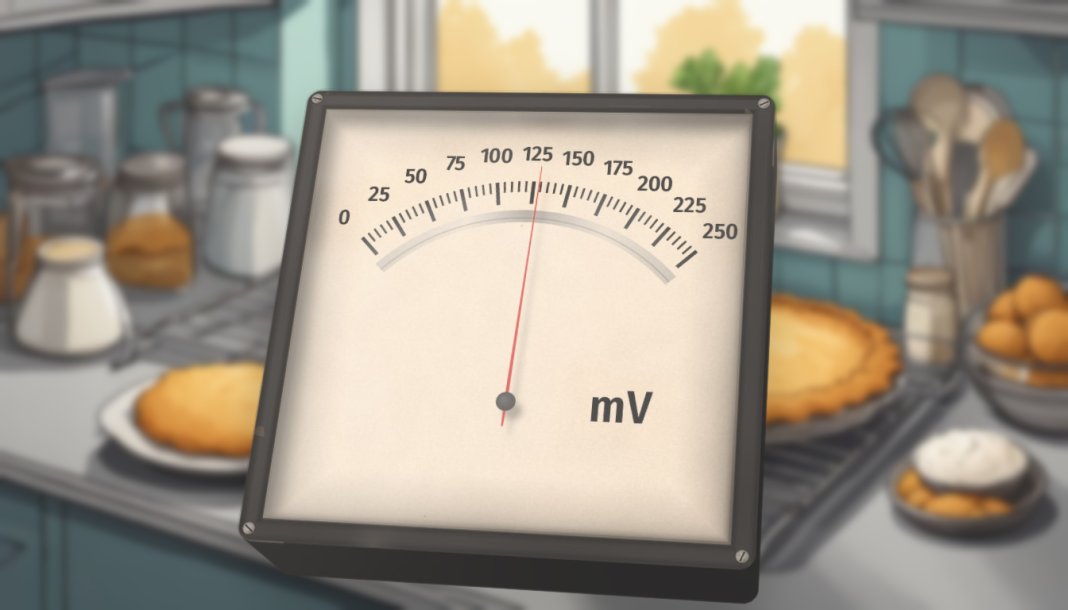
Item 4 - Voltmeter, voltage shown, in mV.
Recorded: 130 mV
